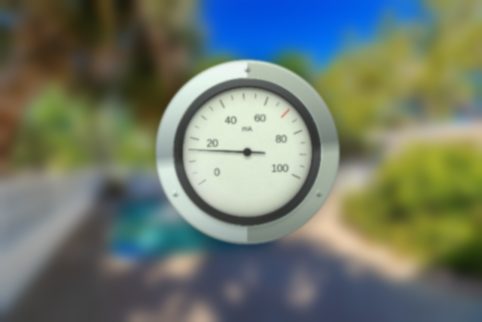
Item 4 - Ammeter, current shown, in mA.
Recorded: 15 mA
